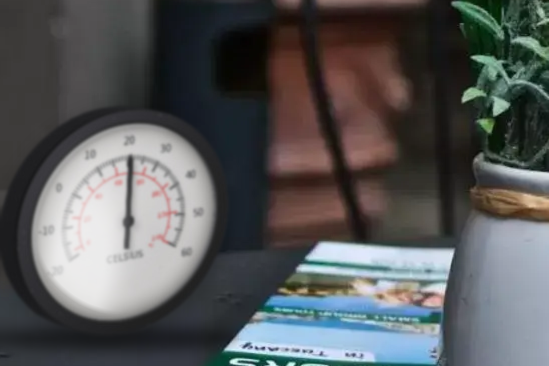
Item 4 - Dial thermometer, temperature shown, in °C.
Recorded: 20 °C
